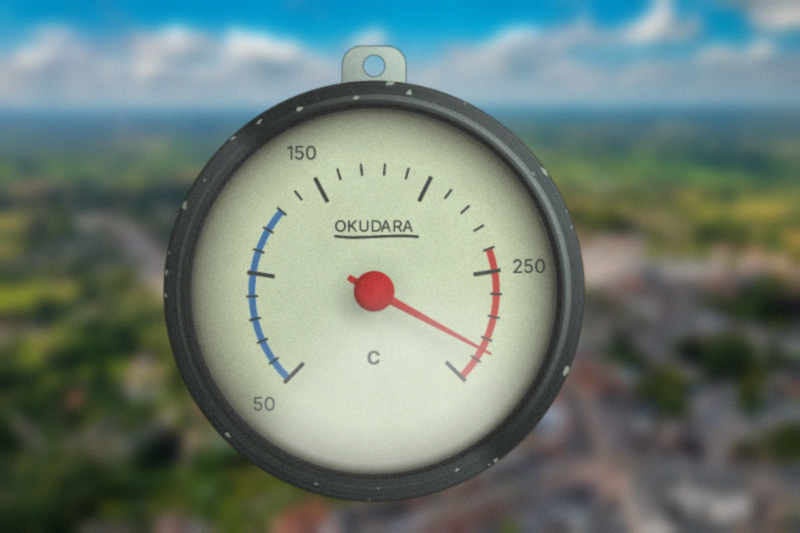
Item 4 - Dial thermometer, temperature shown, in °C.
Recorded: 285 °C
